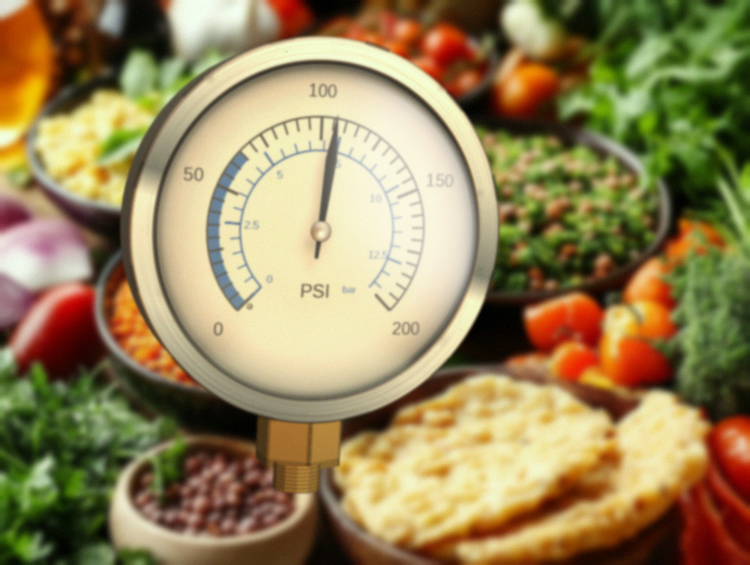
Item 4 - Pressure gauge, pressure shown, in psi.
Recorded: 105 psi
